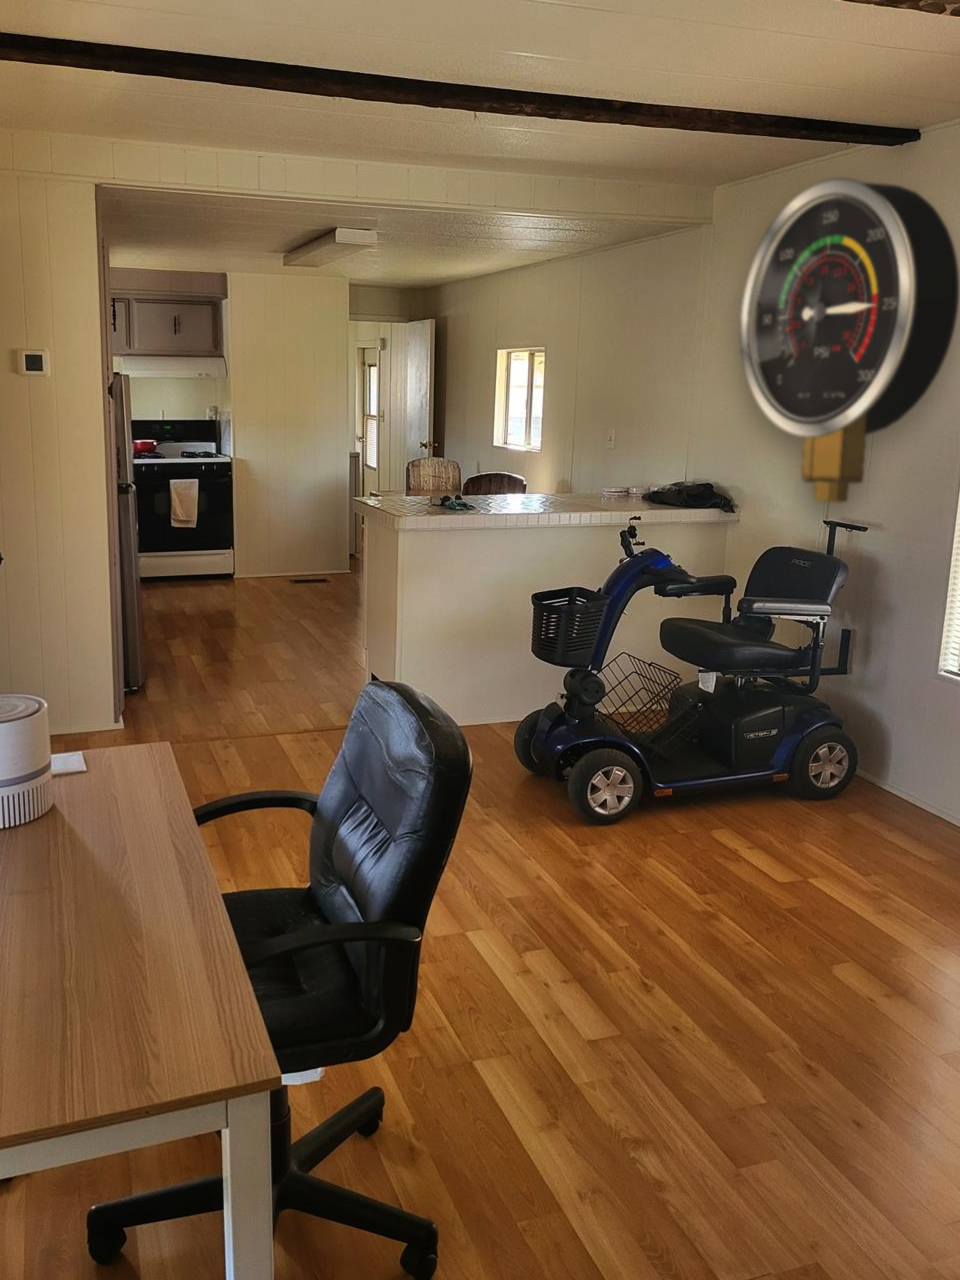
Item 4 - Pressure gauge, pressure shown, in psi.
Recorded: 250 psi
